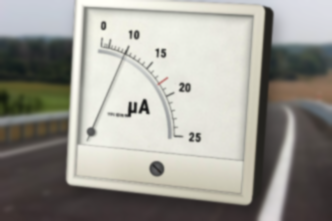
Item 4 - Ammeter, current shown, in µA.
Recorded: 10 µA
